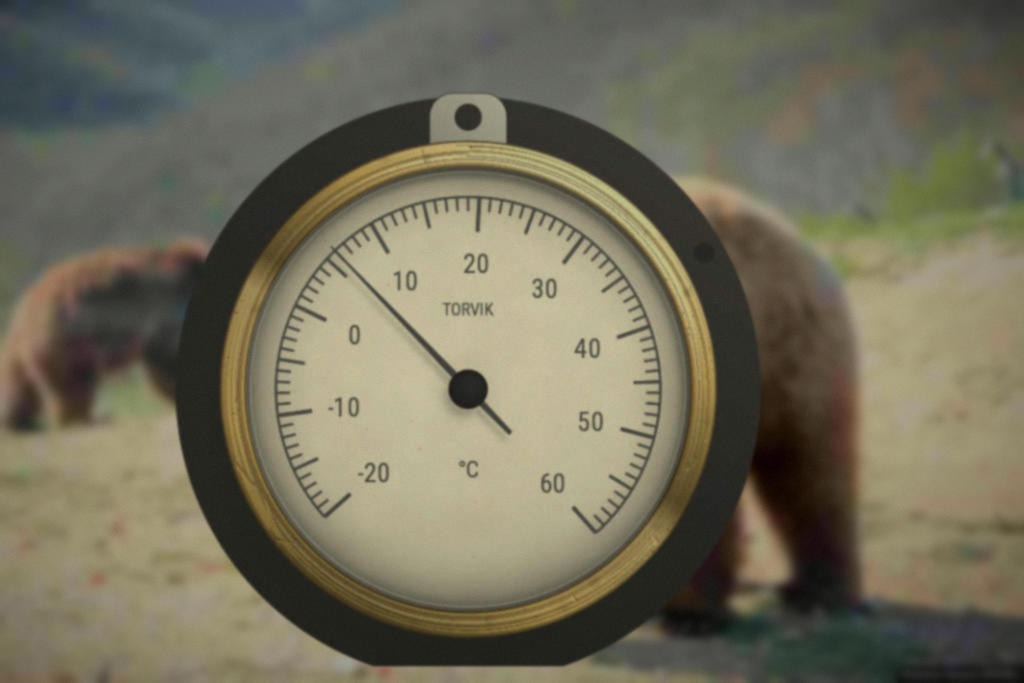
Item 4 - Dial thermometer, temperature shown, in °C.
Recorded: 6 °C
